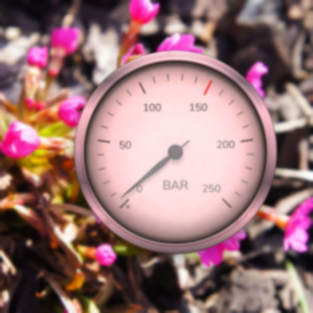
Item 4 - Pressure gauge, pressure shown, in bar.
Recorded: 5 bar
